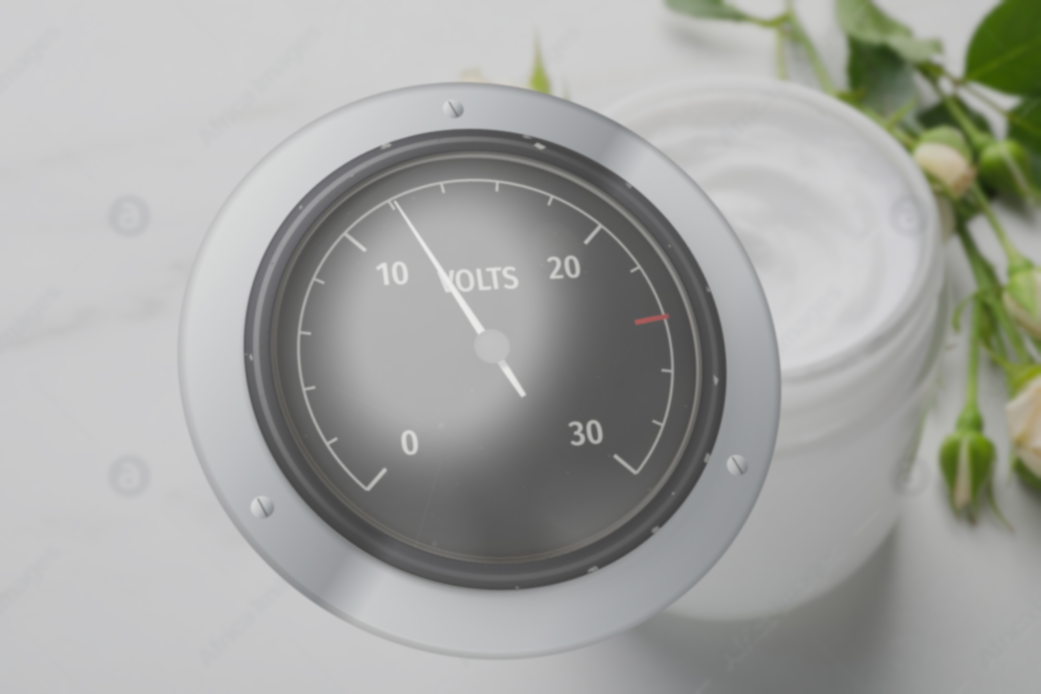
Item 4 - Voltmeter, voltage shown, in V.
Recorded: 12 V
